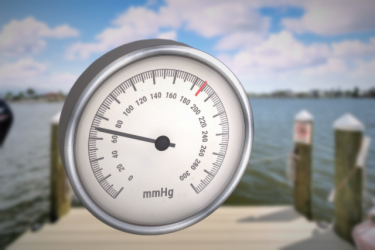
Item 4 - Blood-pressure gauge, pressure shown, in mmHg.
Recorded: 70 mmHg
